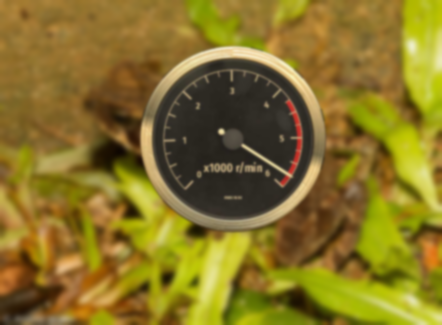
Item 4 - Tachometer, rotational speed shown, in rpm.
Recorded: 5750 rpm
